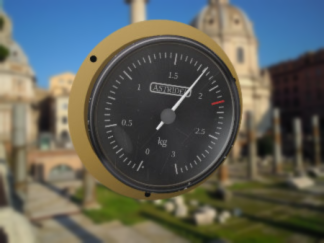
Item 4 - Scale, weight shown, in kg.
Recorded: 1.8 kg
